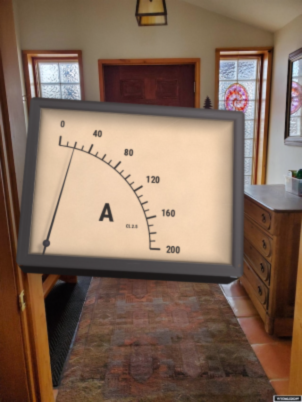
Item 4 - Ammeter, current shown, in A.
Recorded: 20 A
